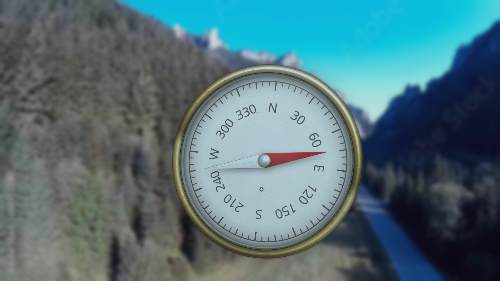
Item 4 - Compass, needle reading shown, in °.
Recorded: 75 °
